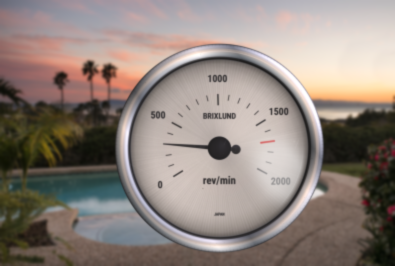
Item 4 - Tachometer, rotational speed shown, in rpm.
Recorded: 300 rpm
